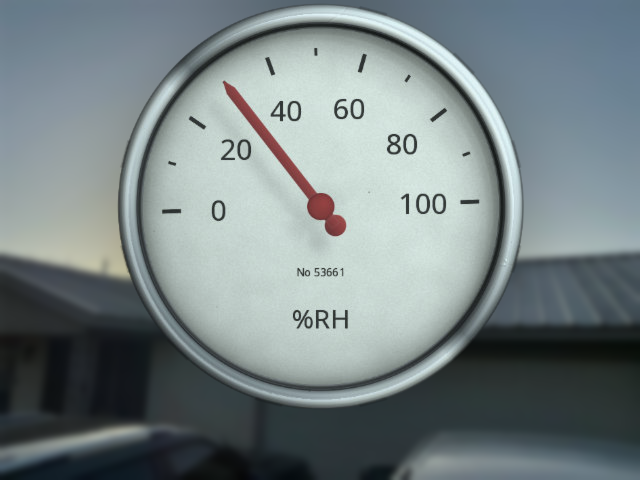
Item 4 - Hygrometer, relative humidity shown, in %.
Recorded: 30 %
